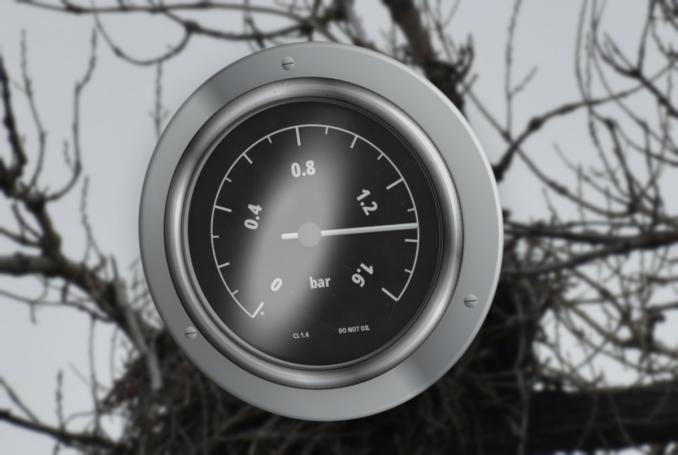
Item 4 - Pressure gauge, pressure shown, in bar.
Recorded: 1.35 bar
